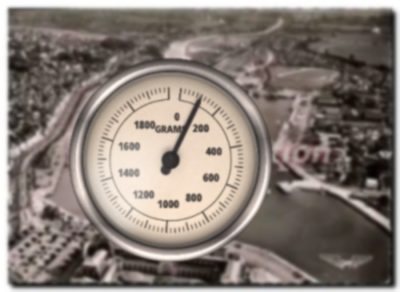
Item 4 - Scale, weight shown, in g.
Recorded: 100 g
